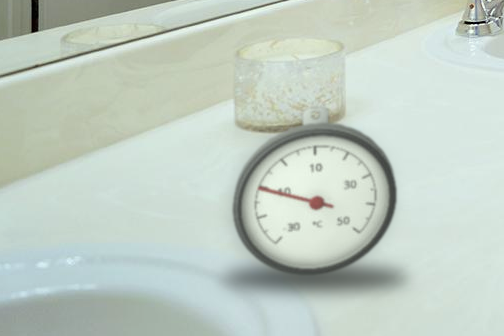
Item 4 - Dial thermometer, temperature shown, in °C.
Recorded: -10 °C
